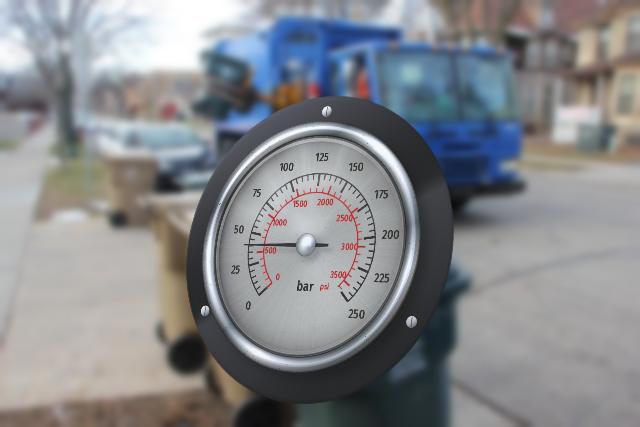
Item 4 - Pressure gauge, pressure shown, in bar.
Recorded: 40 bar
